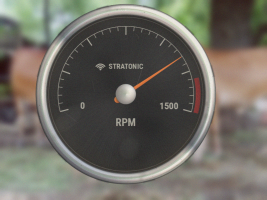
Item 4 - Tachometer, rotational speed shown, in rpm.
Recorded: 1150 rpm
